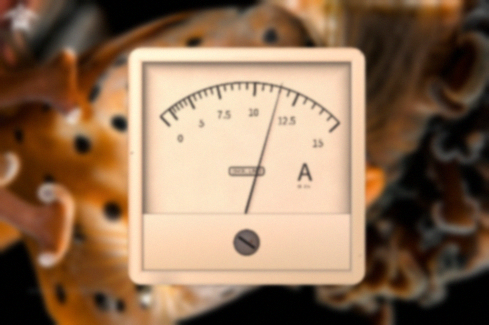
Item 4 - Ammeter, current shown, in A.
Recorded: 11.5 A
